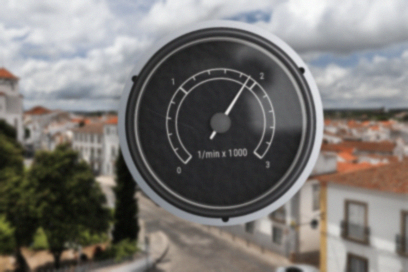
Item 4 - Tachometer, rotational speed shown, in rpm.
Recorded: 1900 rpm
